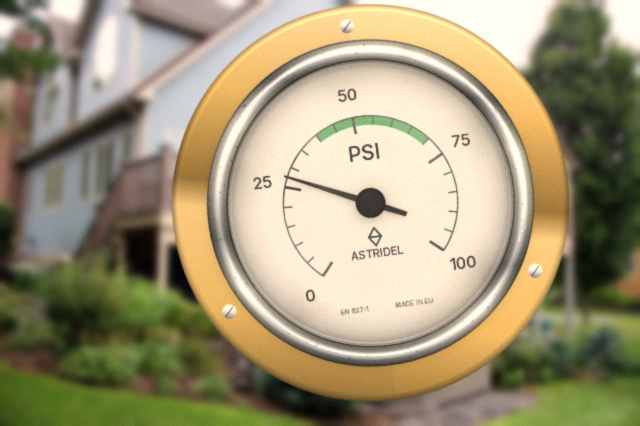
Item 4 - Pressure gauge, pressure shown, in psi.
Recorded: 27.5 psi
